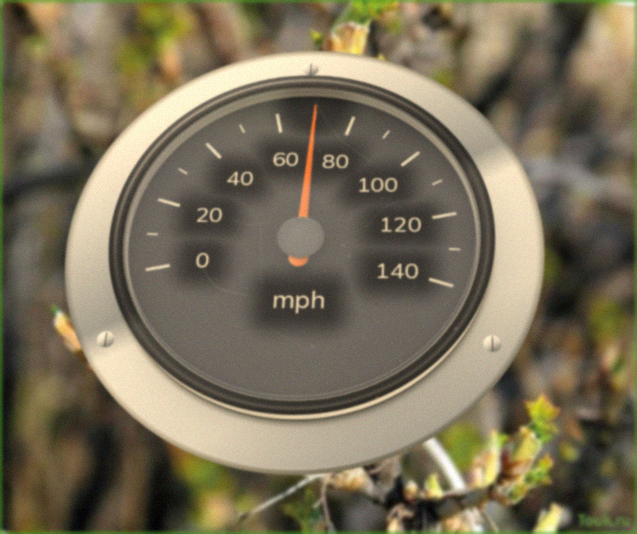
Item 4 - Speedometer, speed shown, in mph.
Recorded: 70 mph
